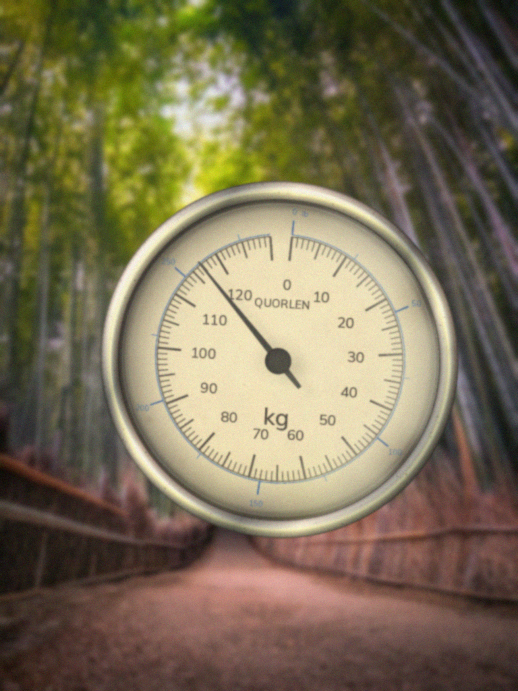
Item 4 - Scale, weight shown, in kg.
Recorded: 117 kg
